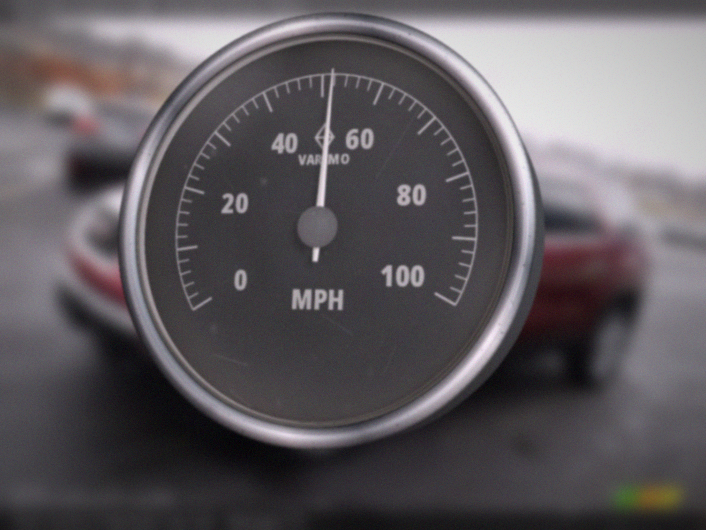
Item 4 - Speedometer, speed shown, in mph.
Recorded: 52 mph
